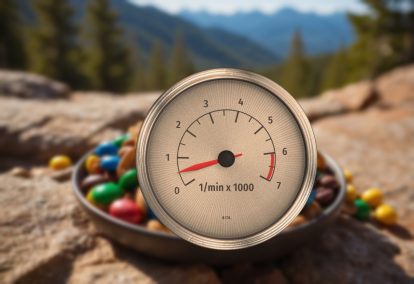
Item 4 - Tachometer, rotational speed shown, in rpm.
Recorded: 500 rpm
